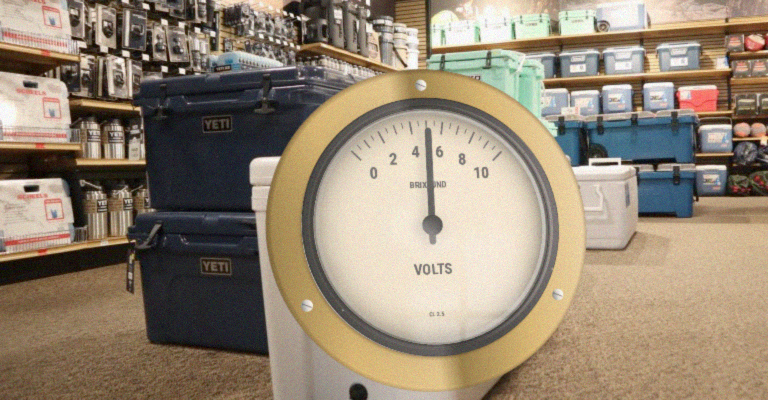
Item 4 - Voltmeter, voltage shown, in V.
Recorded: 5 V
